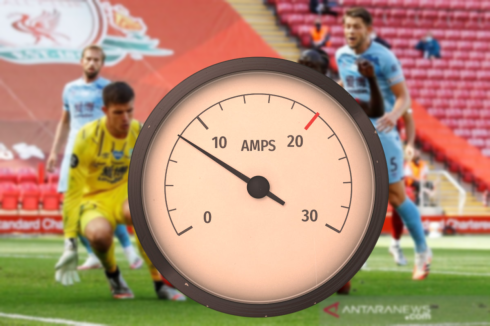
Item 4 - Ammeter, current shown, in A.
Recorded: 8 A
